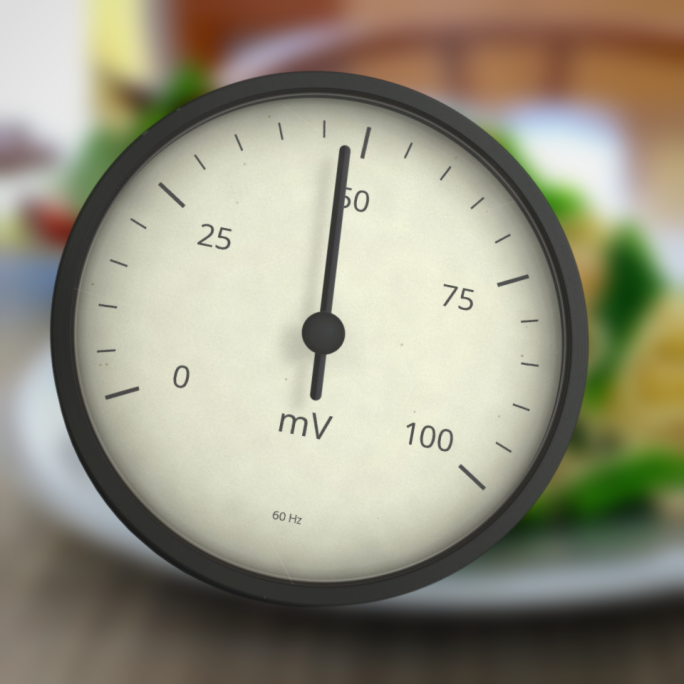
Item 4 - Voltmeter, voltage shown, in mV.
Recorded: 47.5 mV
